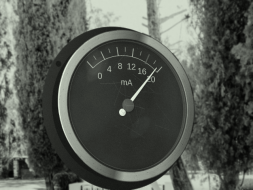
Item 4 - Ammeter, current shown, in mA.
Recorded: 19 mA
